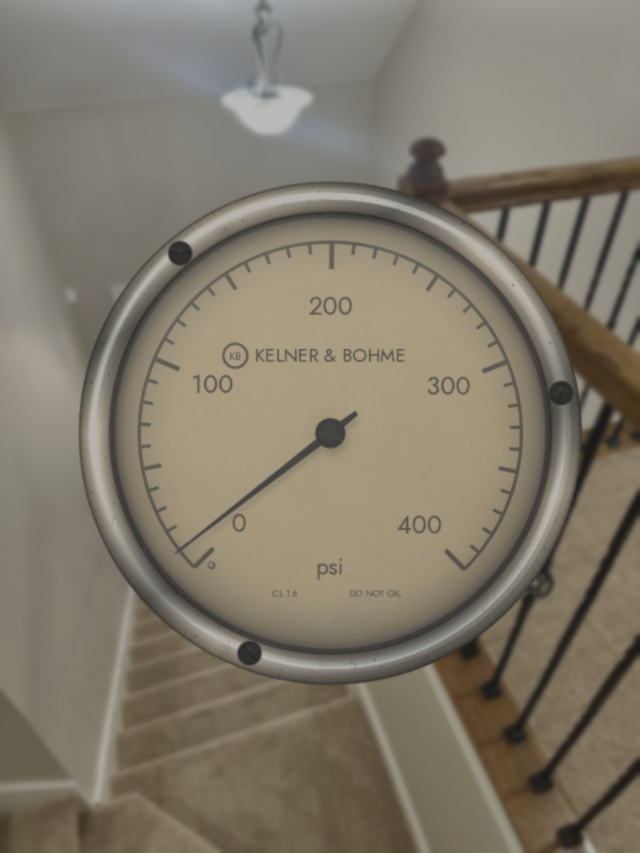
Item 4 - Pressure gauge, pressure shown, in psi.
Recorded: 10 psi
